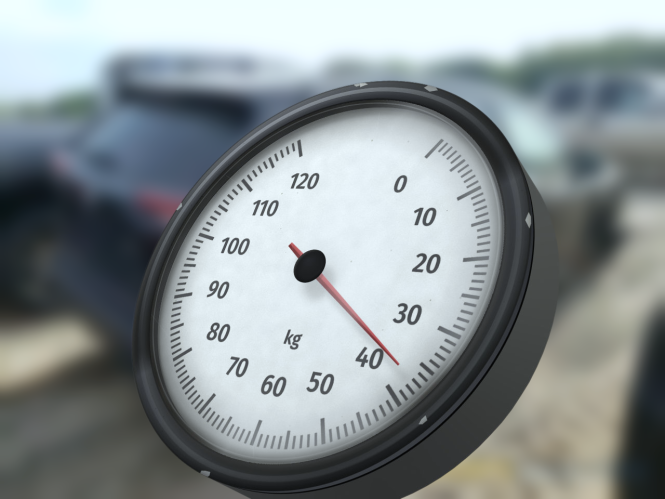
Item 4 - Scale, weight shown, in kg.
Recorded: 37 kg
